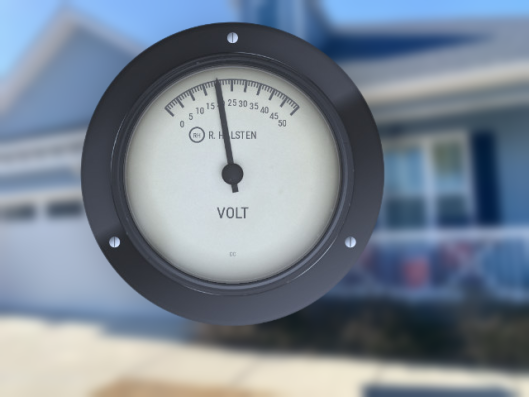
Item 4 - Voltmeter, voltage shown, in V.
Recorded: 20 V
